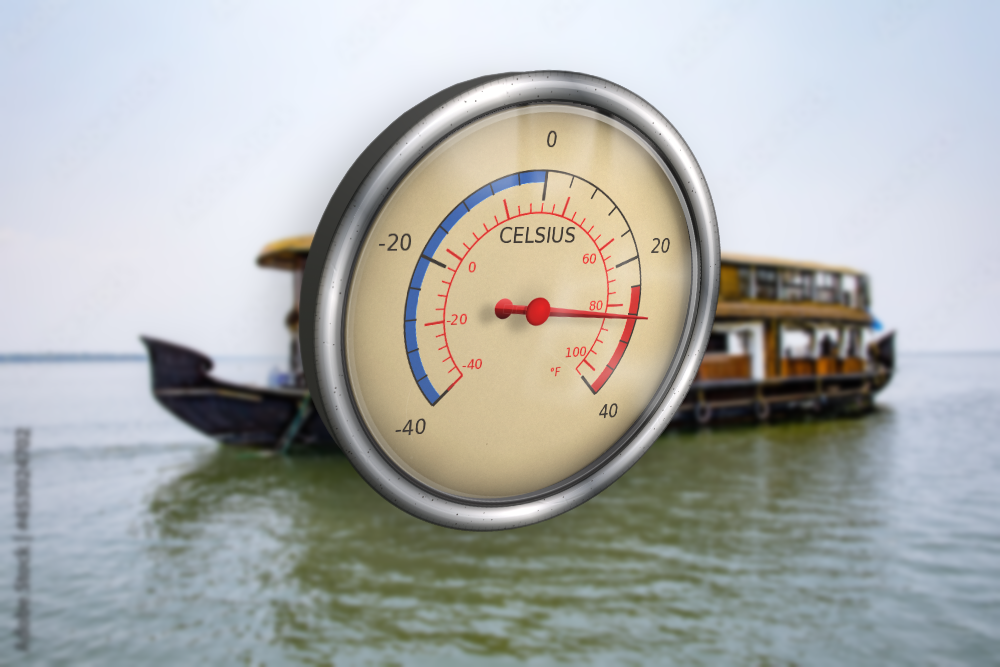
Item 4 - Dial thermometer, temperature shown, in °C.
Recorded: 28 °C
